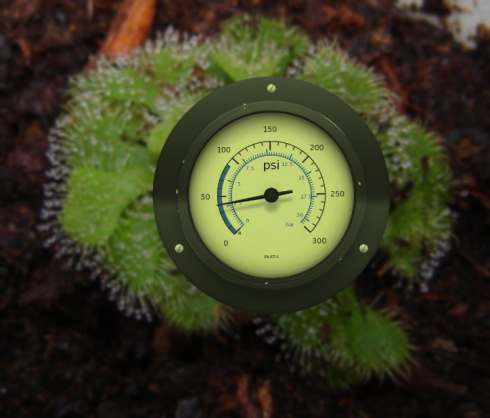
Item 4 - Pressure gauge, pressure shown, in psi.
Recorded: 40 psi
